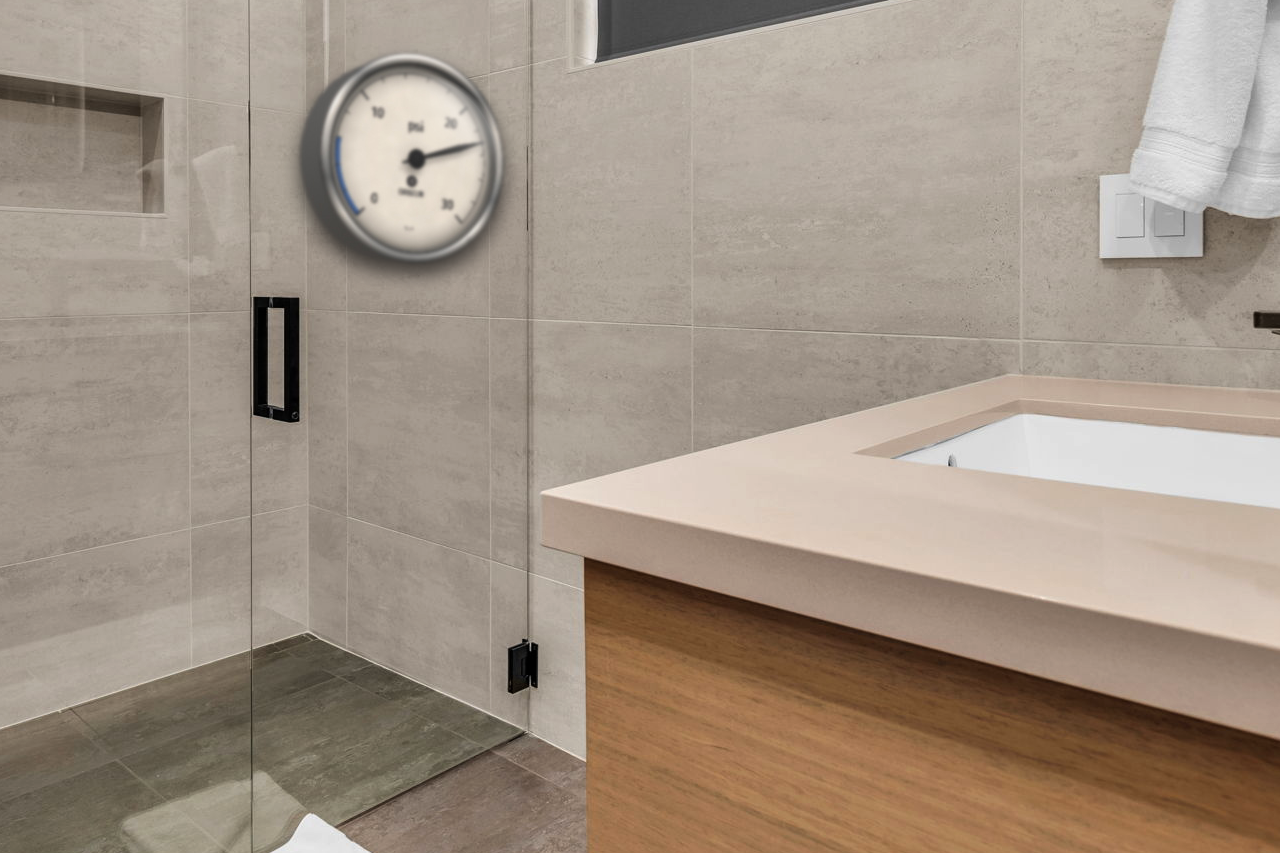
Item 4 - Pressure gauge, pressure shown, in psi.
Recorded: 23 psi
